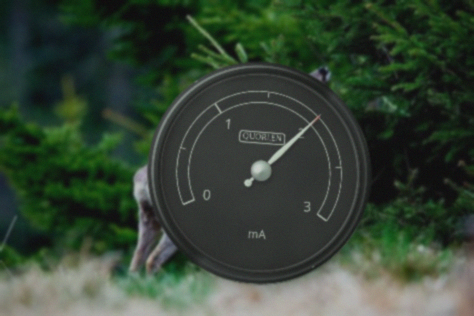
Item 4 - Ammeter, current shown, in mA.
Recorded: 2 mA
